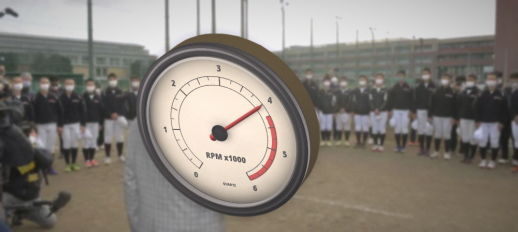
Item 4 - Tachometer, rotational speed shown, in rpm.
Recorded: 4000 rpm
